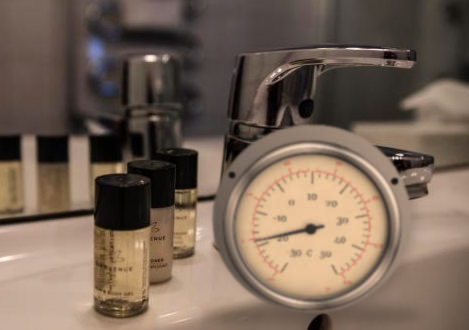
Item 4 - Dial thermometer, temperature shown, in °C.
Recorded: -18 °C
